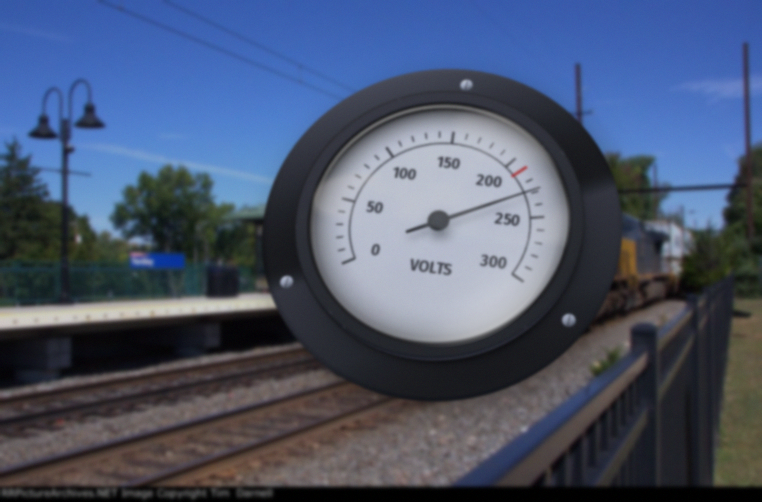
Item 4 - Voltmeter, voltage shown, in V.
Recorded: 230 V
